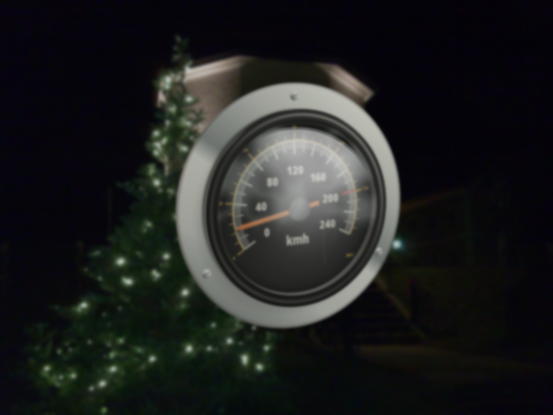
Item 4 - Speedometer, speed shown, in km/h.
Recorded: 20 km/h
